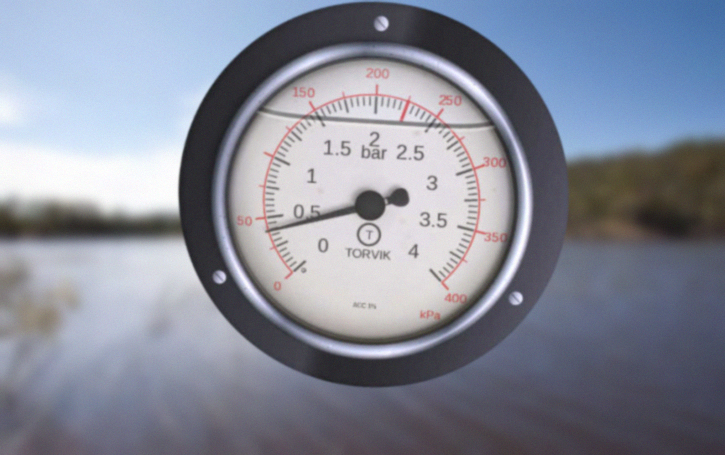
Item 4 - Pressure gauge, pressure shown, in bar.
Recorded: 0.4 bar
